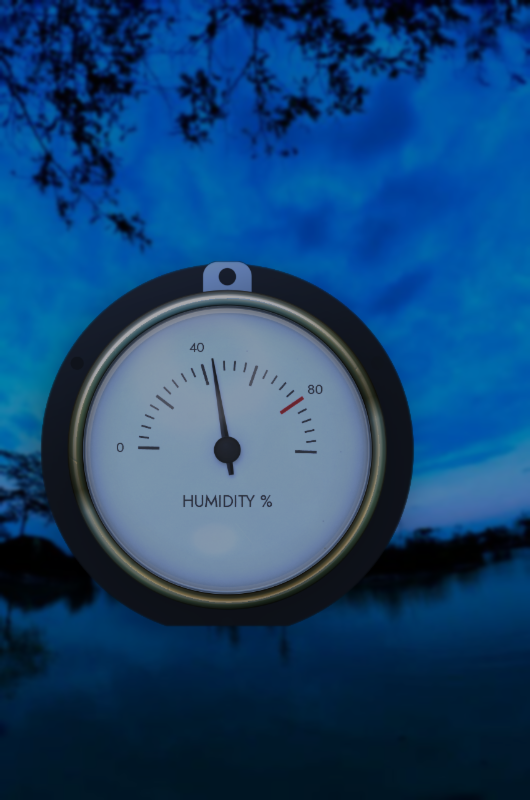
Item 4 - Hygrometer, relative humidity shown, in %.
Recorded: 44 %
